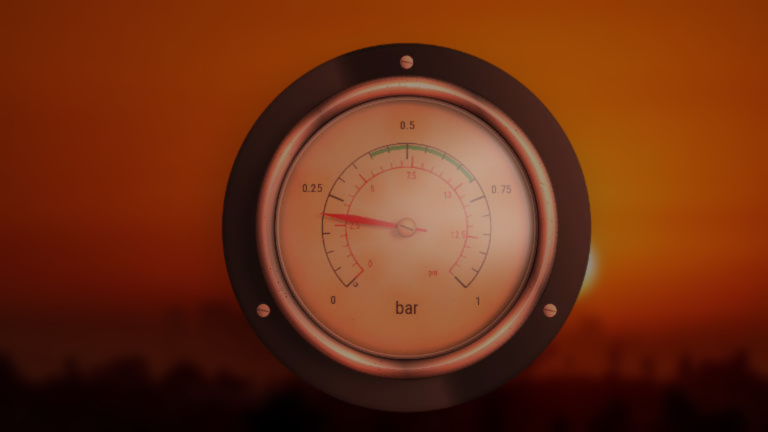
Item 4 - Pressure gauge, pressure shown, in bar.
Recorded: 0.2 bar
